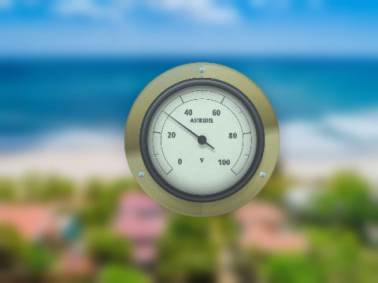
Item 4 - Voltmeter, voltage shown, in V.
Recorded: 30 V
